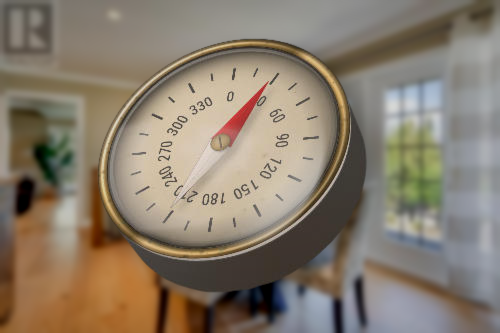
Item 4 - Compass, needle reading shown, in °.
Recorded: 30 °
